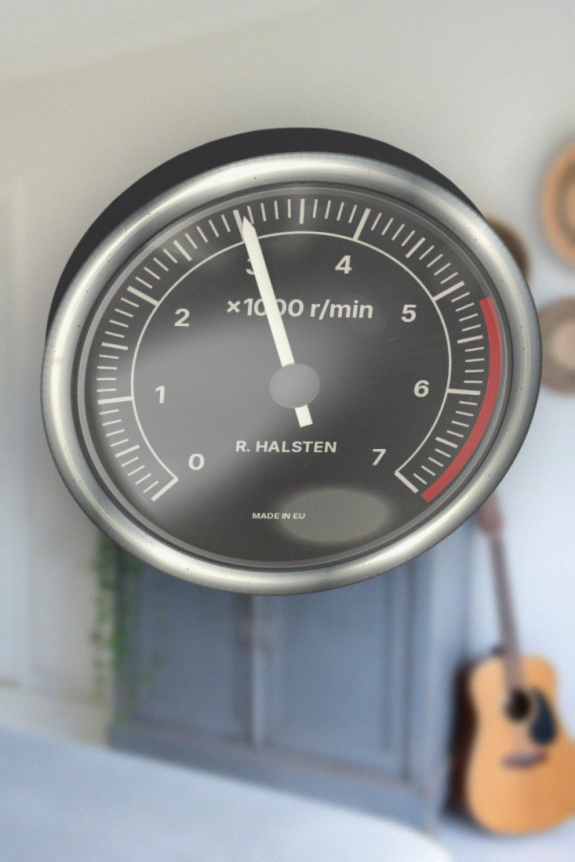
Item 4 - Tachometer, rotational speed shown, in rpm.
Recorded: 3050 rpm
